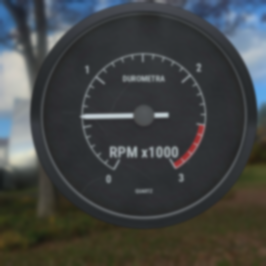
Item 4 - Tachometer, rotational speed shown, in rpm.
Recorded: 600 rpm
